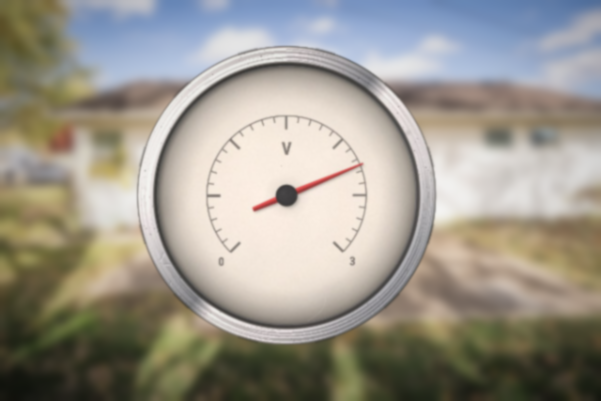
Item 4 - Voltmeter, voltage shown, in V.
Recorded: 2.25 V
